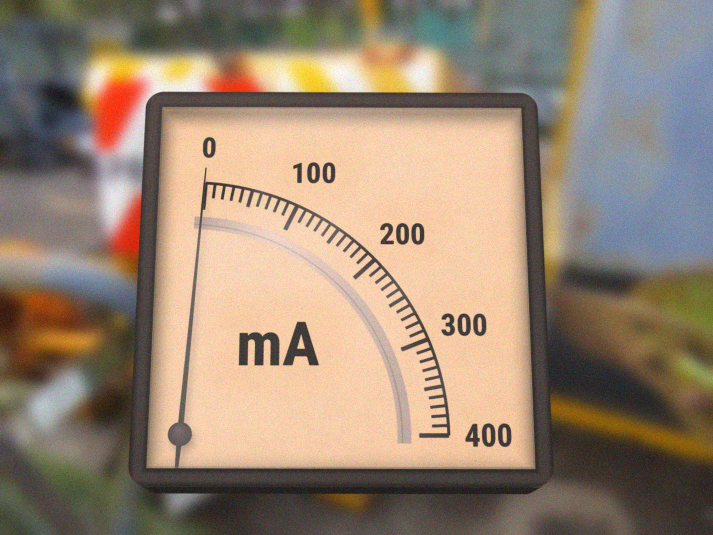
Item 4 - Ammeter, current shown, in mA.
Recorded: 0 mA
